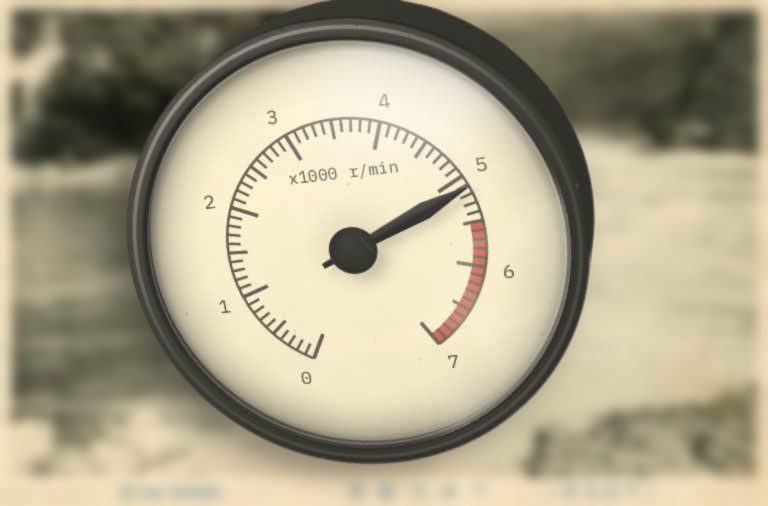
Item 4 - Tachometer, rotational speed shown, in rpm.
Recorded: 5100 rpm
